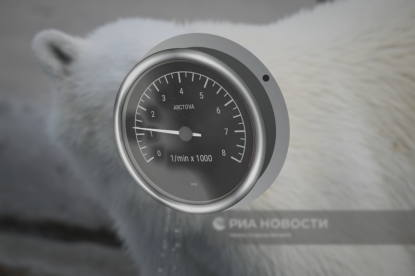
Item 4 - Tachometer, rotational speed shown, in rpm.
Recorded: 1250 rpm
